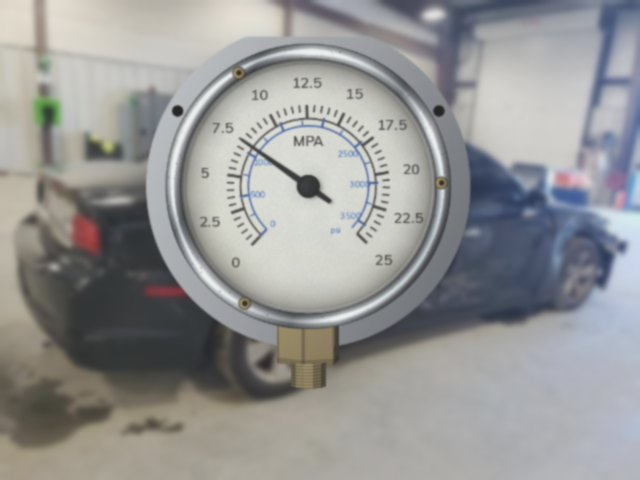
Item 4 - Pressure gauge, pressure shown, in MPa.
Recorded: 7.5 MPa
